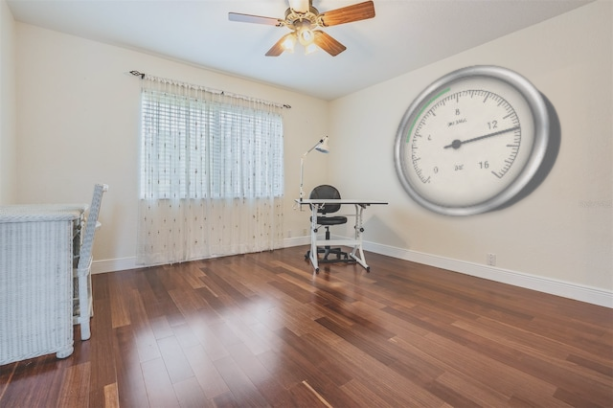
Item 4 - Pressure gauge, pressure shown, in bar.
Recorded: 13 bar
